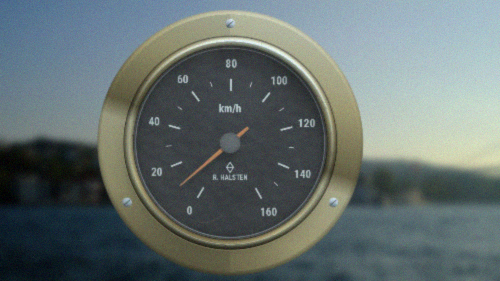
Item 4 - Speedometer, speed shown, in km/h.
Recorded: 10 km/h
